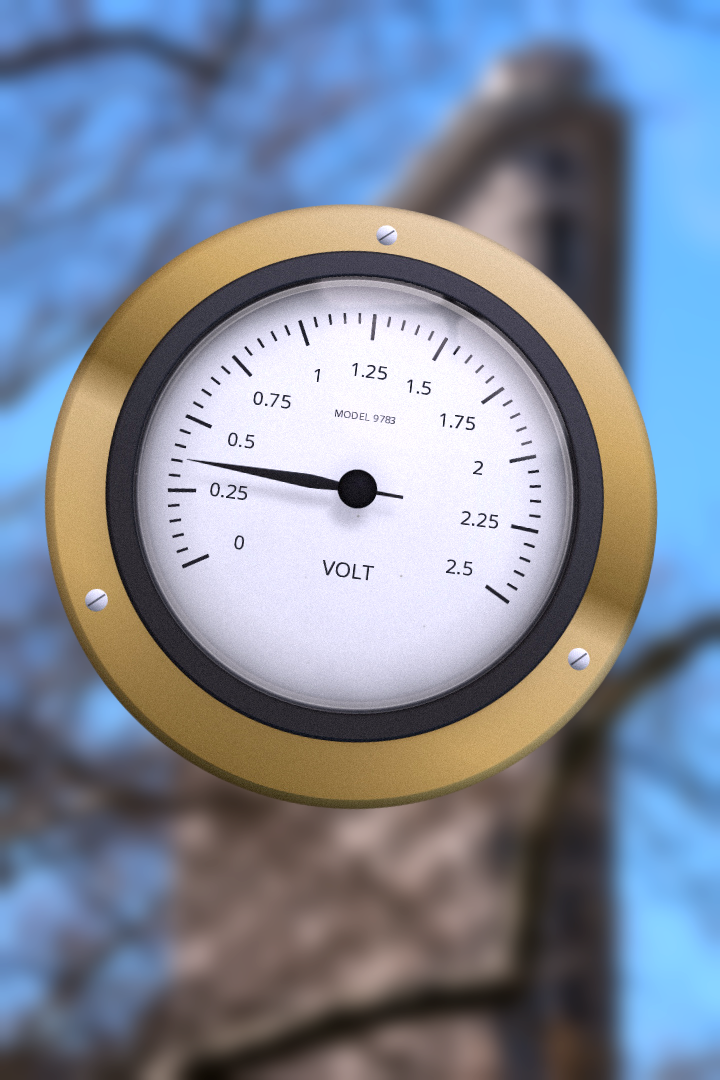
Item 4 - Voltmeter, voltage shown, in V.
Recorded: 0.35 V
